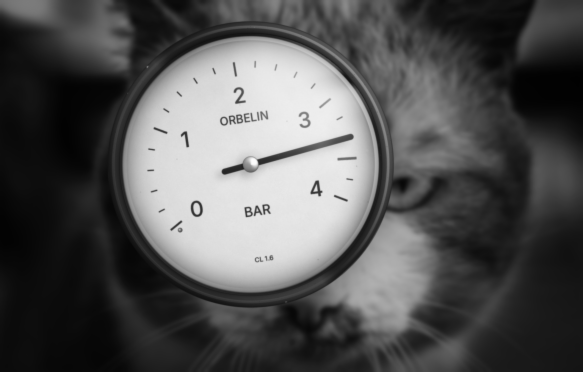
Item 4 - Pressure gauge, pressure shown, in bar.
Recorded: 3.4 bar
